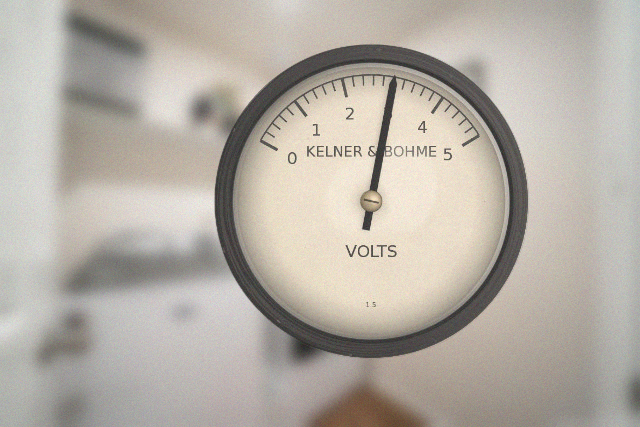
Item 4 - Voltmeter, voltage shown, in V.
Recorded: 3 V
